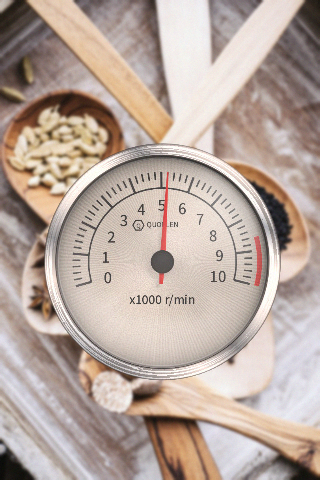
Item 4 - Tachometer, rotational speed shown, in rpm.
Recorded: 5200 rpm
